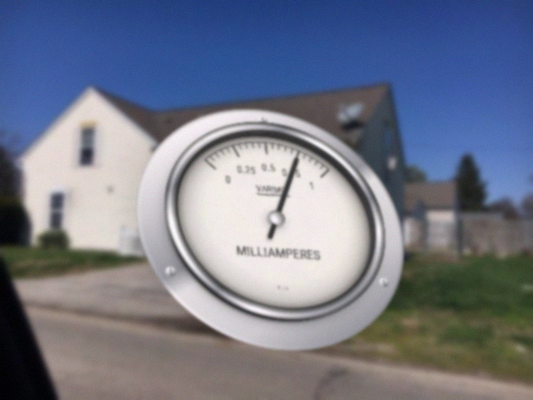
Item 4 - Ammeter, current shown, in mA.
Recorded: 0.75 mA
